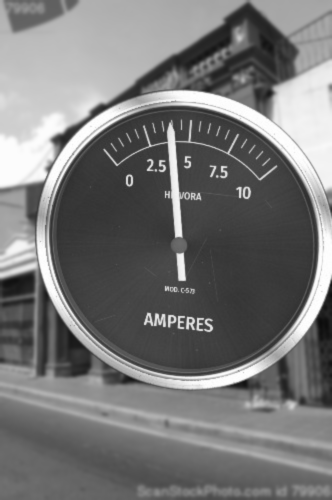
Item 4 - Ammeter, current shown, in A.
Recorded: 4 A
